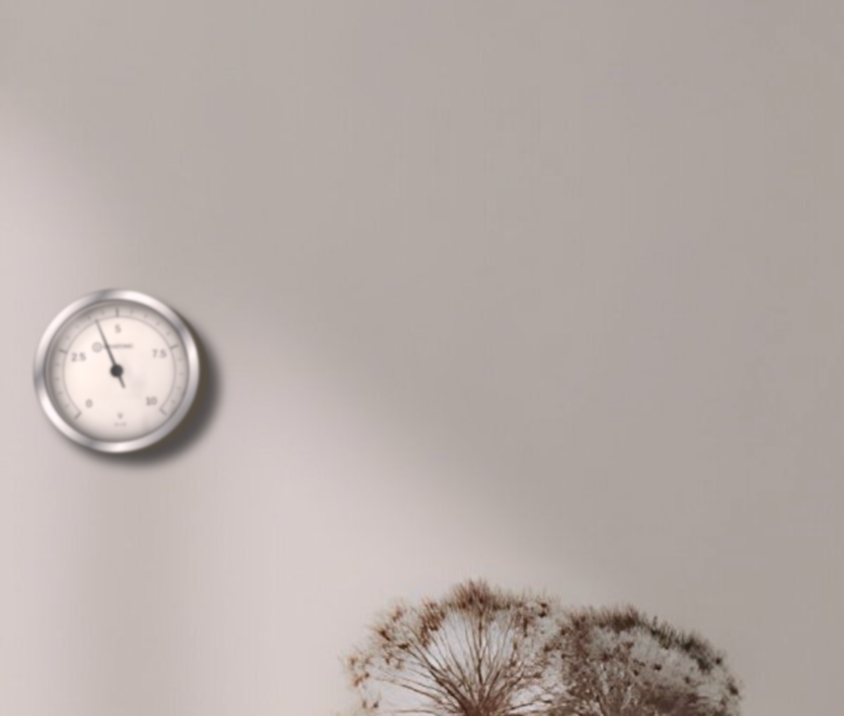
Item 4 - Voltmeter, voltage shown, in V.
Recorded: 4.25 V
